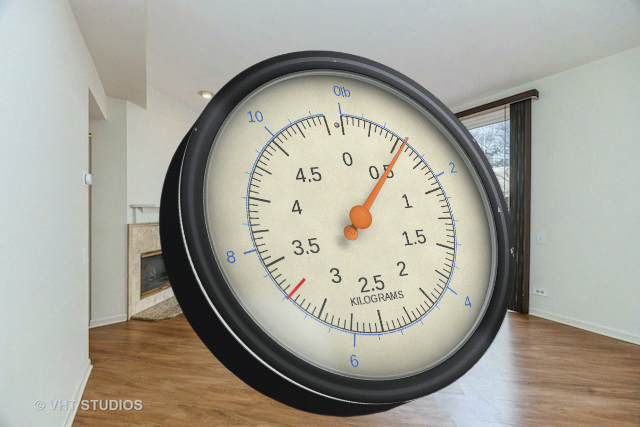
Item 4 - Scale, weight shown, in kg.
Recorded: 0.55 kg
